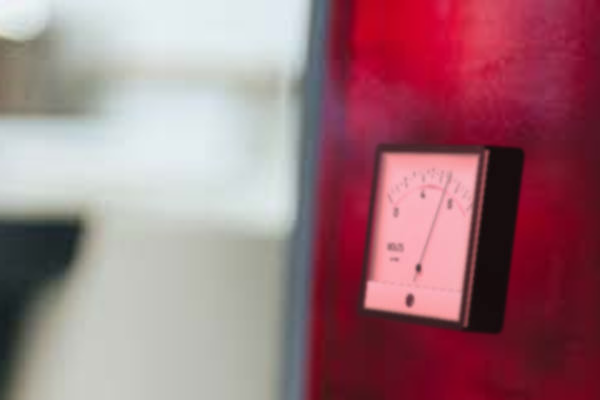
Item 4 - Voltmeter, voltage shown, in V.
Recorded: 7 V
